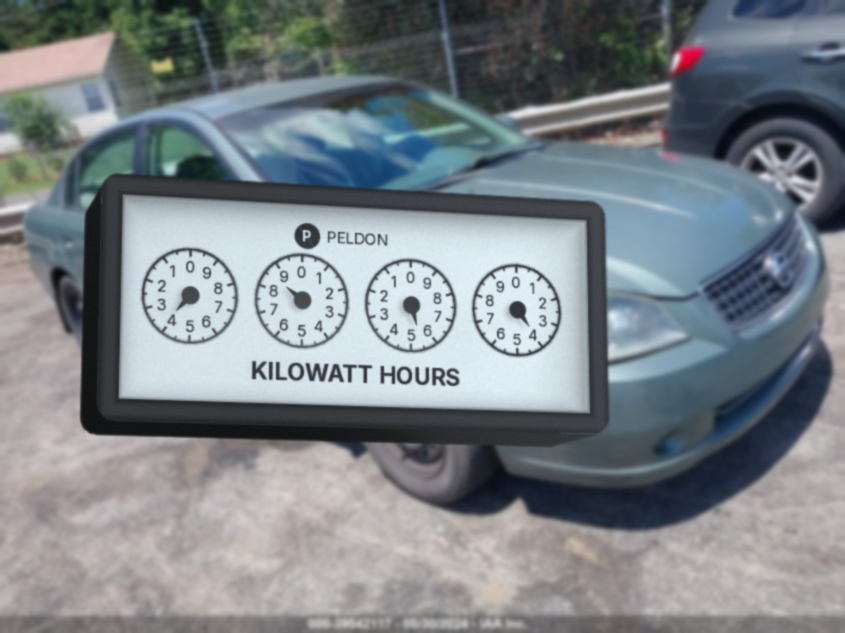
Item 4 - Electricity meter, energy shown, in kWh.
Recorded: 3854 kWh
